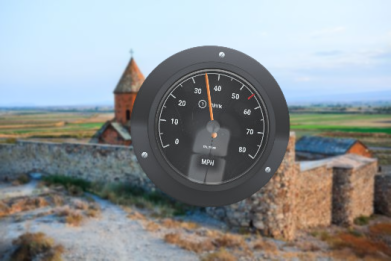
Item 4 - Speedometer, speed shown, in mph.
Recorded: 35 mph
